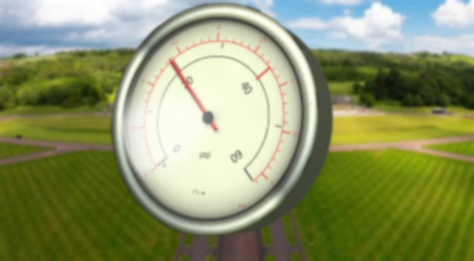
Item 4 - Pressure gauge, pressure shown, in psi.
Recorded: 20 psi
